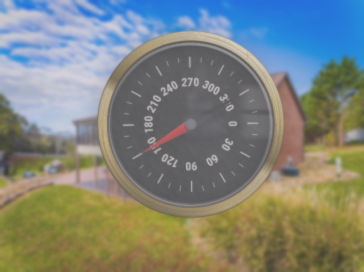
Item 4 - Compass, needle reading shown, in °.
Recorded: 150 °
